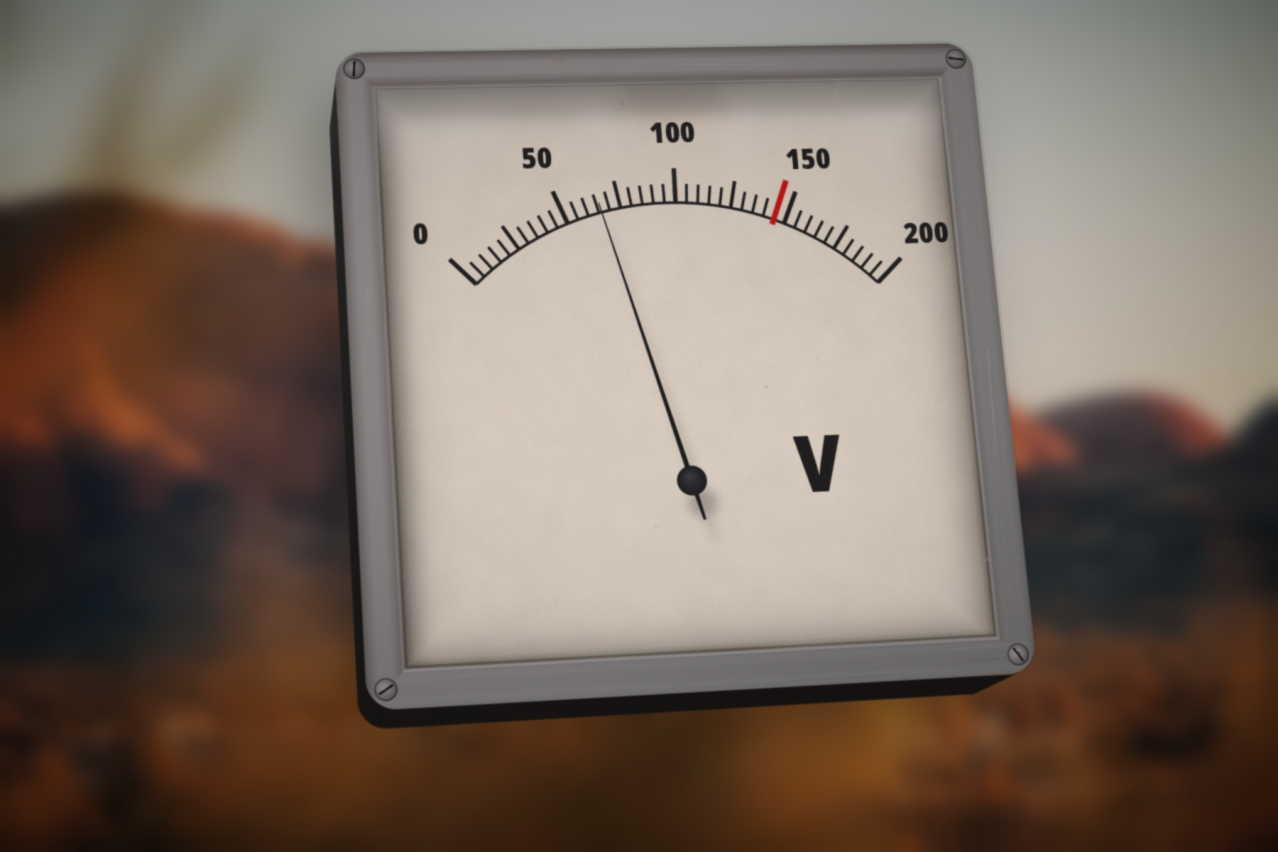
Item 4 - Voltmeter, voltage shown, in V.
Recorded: 65 V
